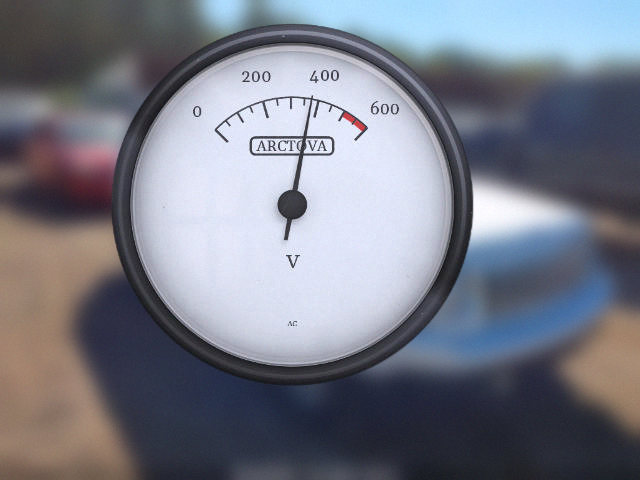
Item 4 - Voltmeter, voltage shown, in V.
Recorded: 375 V
